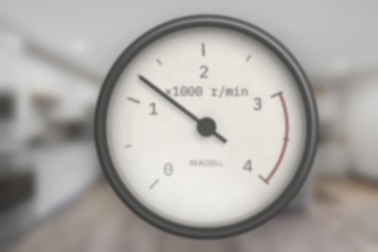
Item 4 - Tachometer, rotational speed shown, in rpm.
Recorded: 1250 rpm
